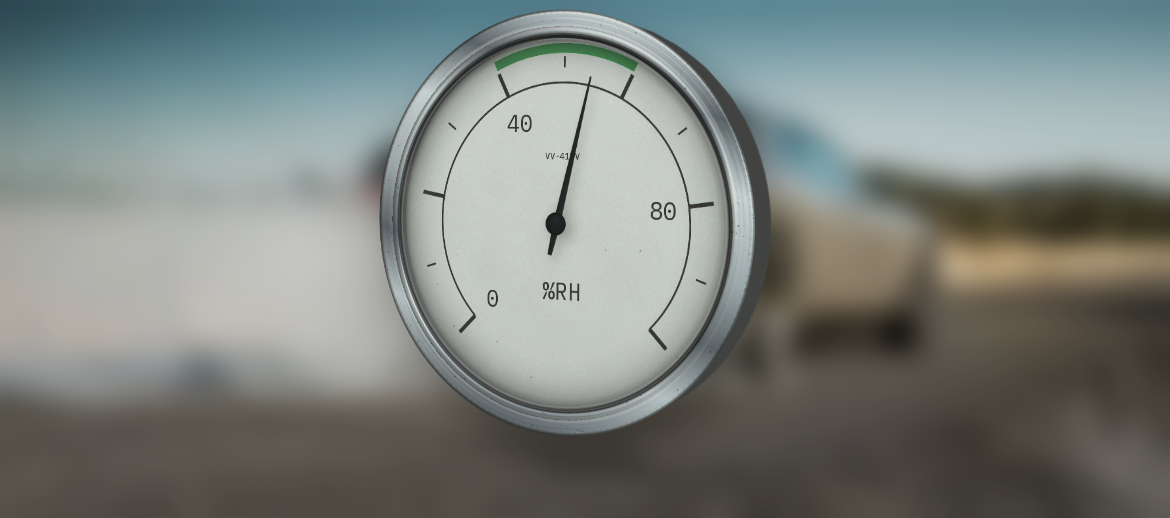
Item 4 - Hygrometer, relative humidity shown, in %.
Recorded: 55 %
